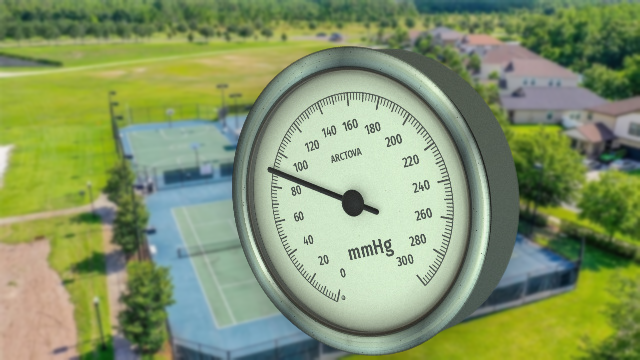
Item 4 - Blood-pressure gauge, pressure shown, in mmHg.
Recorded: 90 mmHg
